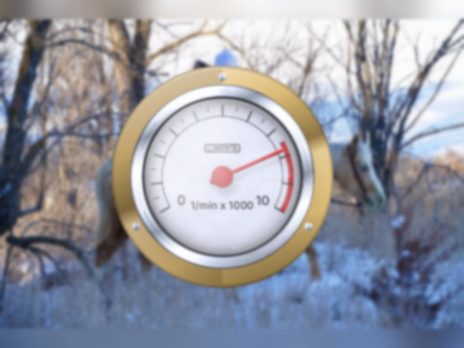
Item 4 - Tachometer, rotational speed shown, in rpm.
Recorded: 7750 rpm
